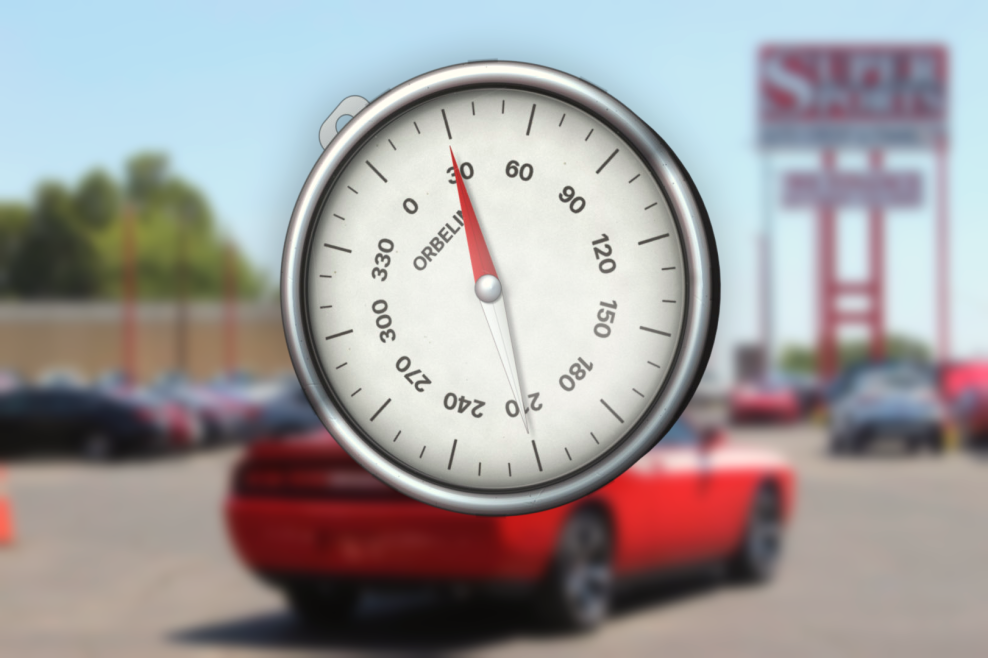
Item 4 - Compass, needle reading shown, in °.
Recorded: 30 °
